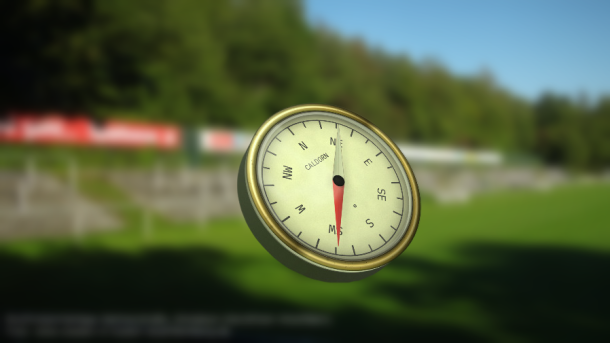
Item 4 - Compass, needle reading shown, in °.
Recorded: 225 °
